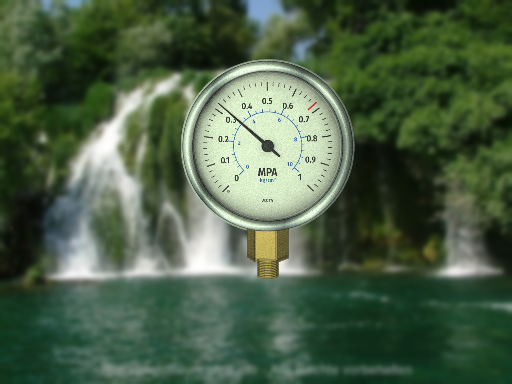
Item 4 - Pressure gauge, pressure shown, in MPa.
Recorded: 0.32 MPa
